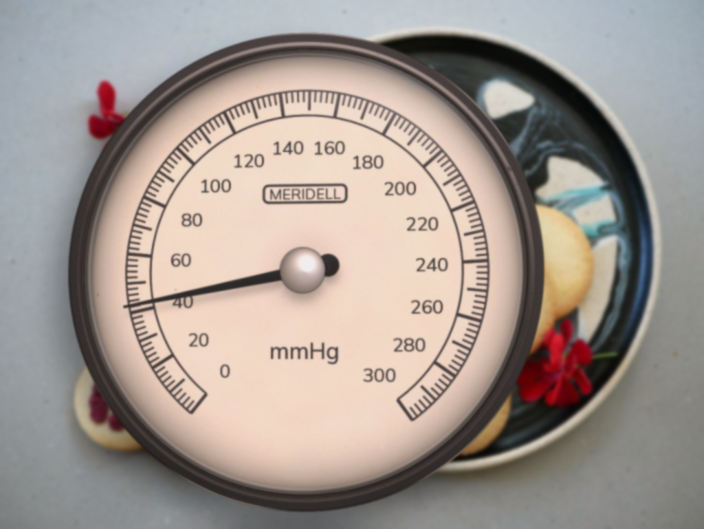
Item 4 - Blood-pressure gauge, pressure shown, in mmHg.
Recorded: 42 mmHg
